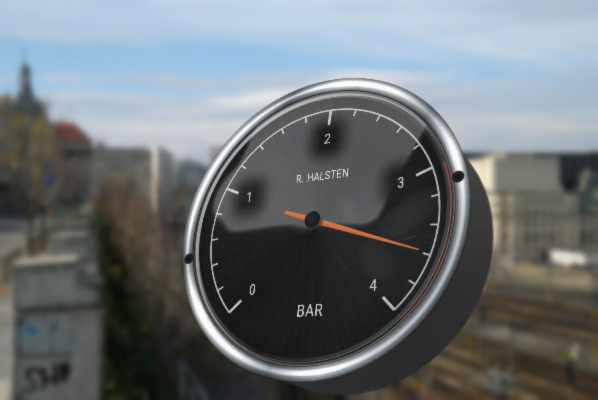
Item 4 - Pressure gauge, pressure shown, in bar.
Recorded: 3.6 bar
